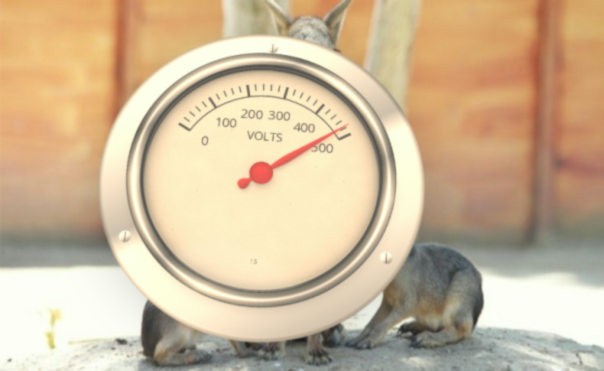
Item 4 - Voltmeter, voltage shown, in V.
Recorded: 480 V
